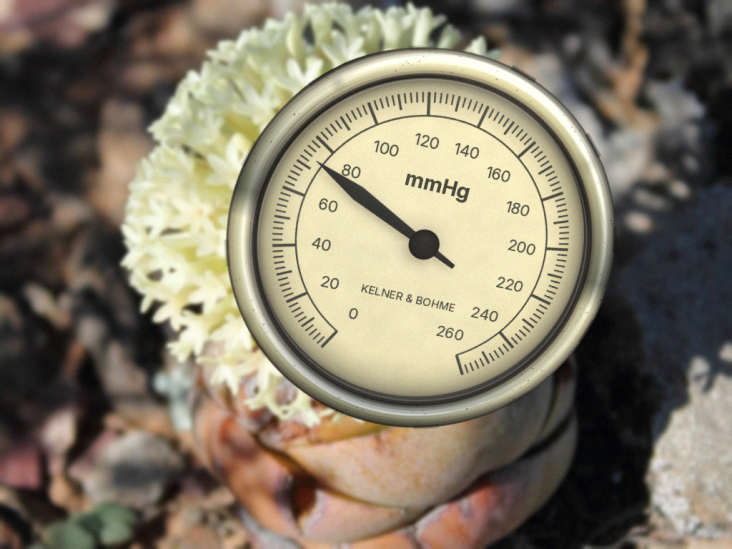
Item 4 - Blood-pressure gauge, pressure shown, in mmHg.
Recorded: 74 mmHg
